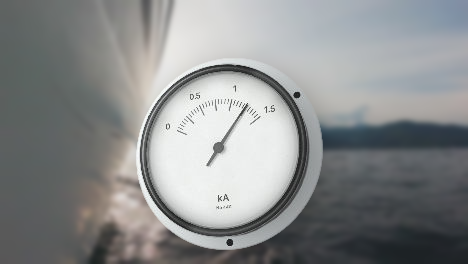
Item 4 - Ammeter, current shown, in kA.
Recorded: 1.25 kA
